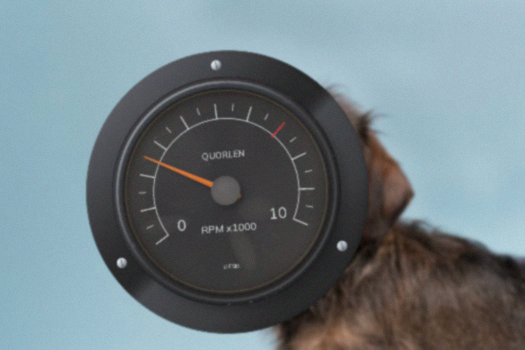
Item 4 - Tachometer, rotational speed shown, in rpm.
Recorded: 2500 rpm
